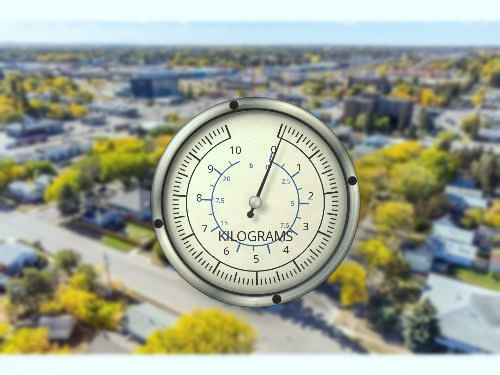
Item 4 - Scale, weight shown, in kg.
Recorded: 0.1 kg
